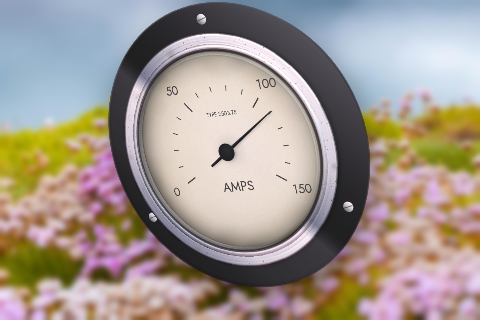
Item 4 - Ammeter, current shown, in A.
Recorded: 110 A
